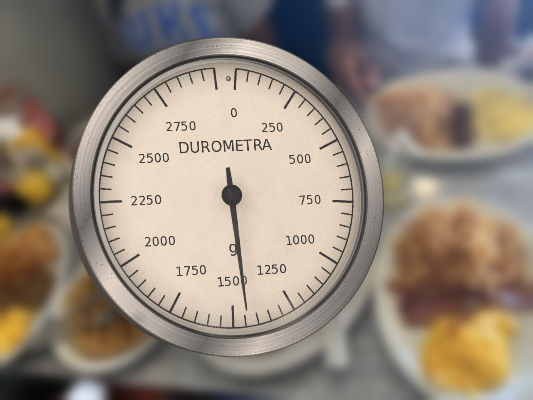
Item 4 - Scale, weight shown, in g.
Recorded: 1450 g
